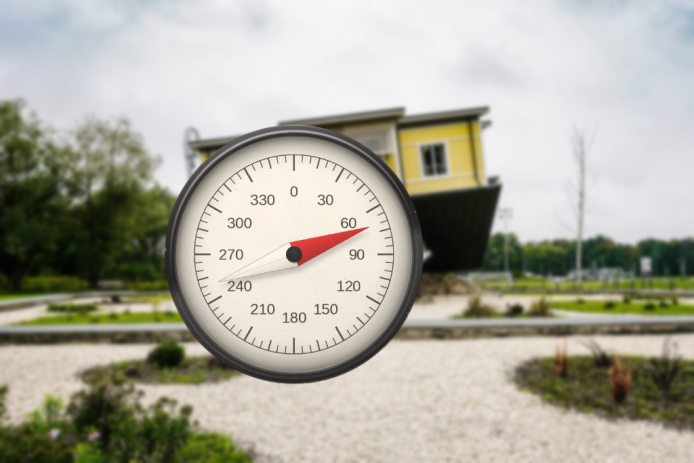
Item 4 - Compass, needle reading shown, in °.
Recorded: 70 °
